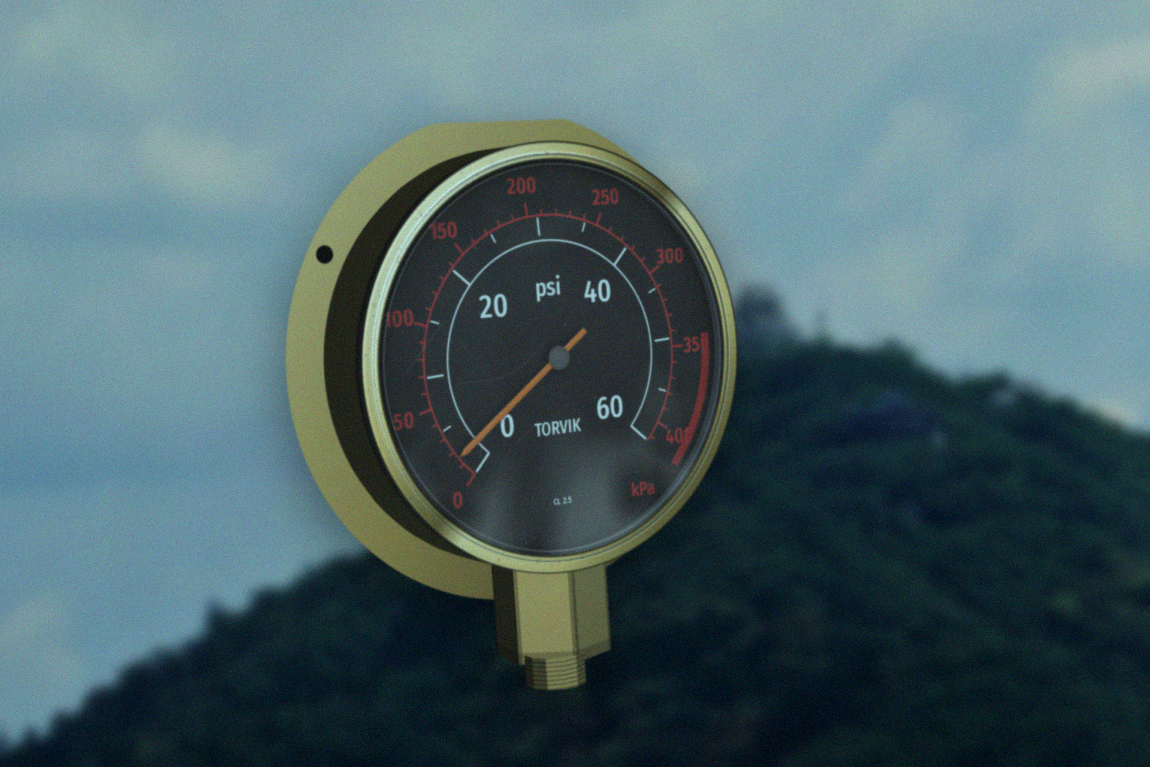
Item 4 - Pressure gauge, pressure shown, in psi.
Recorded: 2.5 psi
